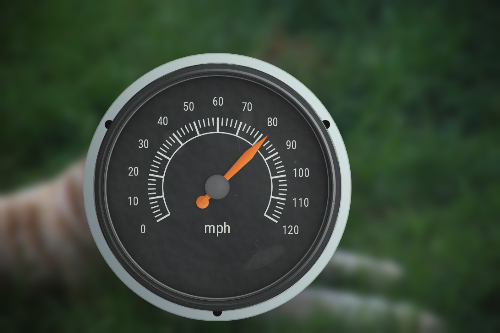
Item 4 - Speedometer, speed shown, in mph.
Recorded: 82 mph
